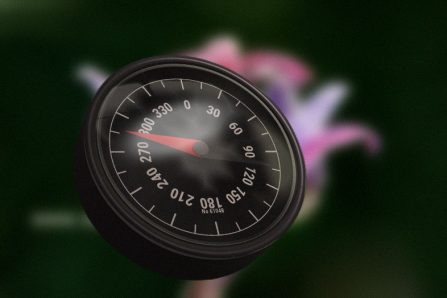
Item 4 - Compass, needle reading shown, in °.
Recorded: 285 °
